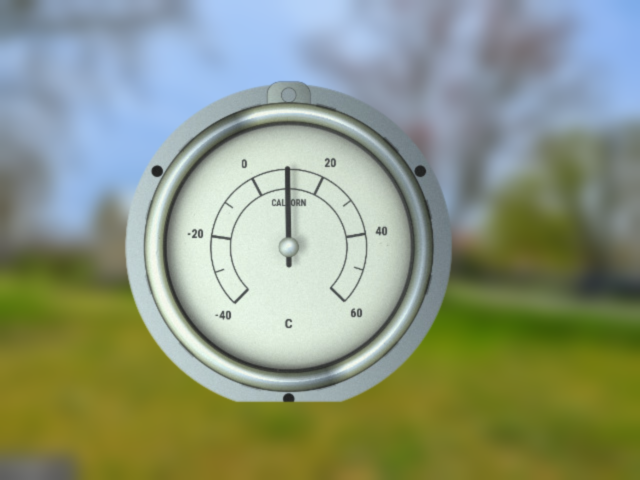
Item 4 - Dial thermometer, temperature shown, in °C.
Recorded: 10 °C
